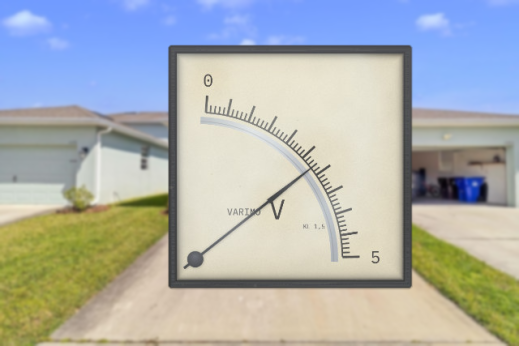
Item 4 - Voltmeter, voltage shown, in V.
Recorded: 2.8 V
